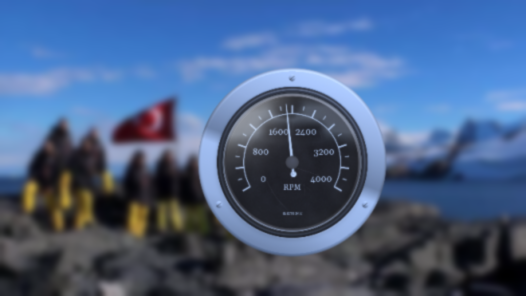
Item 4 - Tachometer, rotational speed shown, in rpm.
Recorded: 1900 rpm
